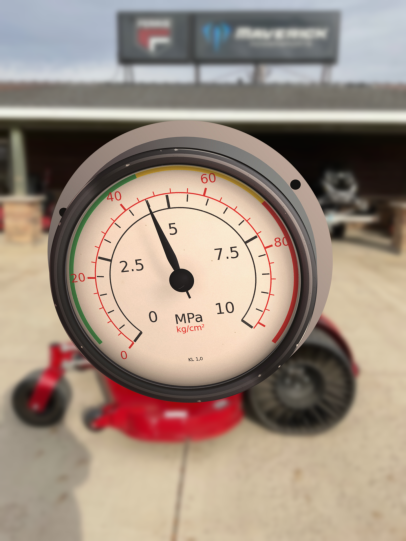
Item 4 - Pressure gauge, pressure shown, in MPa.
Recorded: 4.5 MPa
